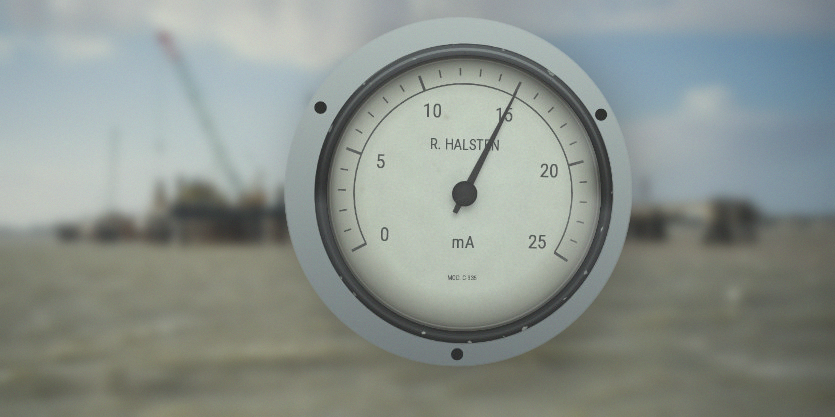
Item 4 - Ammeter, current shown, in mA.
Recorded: 15 mA
